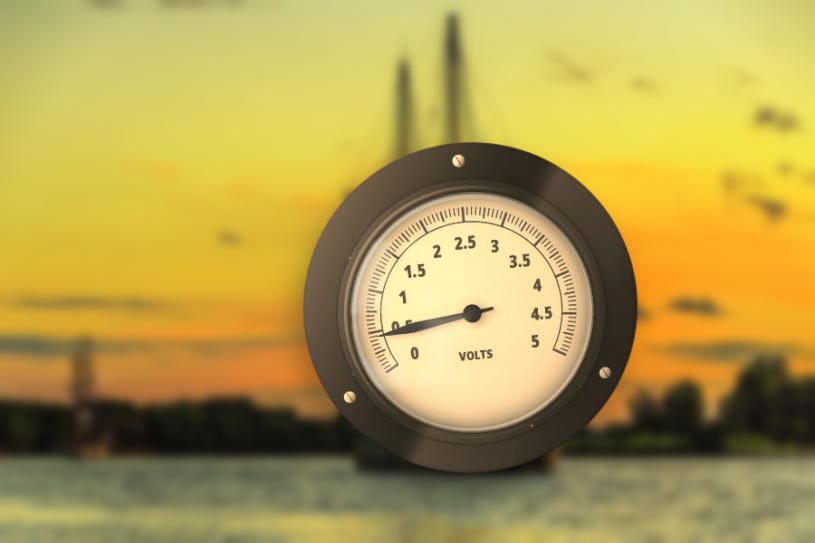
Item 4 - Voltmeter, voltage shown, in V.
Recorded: 0.45 V
